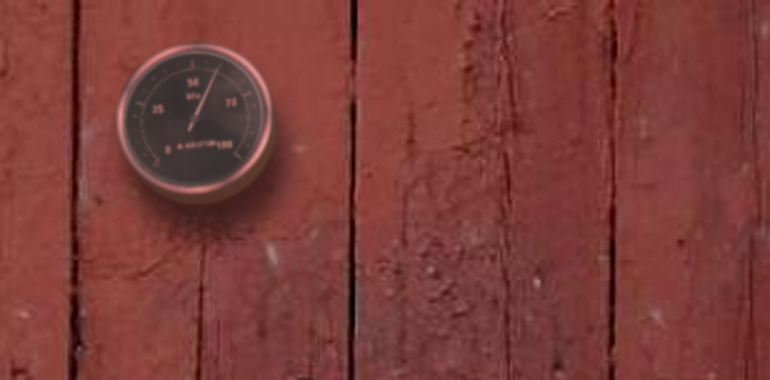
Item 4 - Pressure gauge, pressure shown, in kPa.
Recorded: 60 kPa
